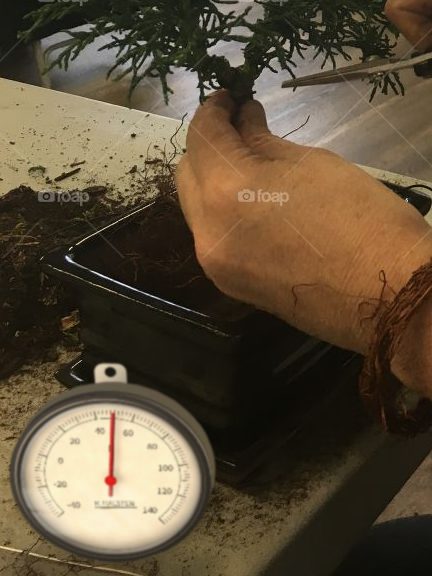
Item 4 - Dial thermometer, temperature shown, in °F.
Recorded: 50 °F
